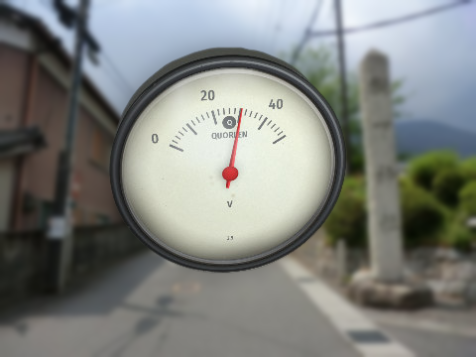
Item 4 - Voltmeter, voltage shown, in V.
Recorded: 30 V
